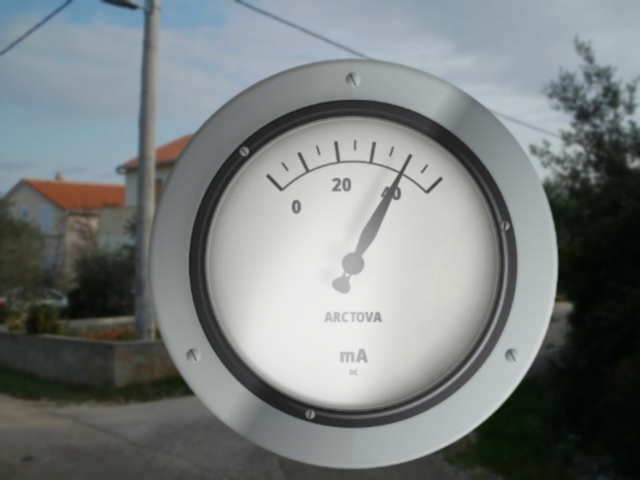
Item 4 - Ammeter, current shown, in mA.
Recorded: 40 mA
